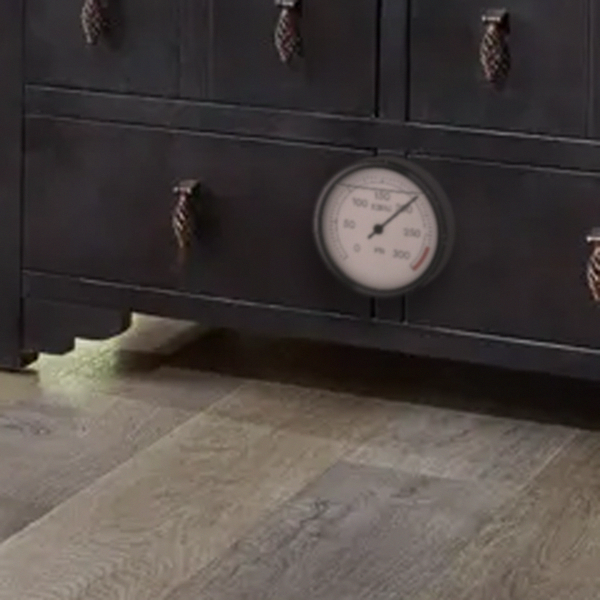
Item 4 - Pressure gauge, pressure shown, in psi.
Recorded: 200 psi
